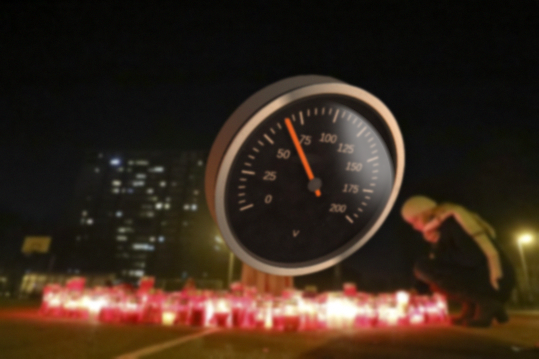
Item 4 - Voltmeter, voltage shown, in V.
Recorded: 65 V
